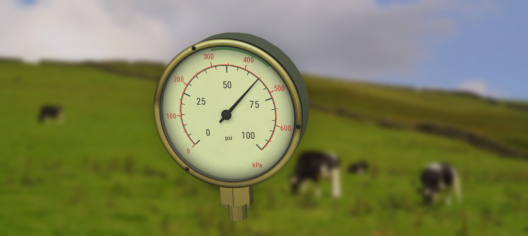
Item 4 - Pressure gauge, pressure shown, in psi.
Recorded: 65 psi
